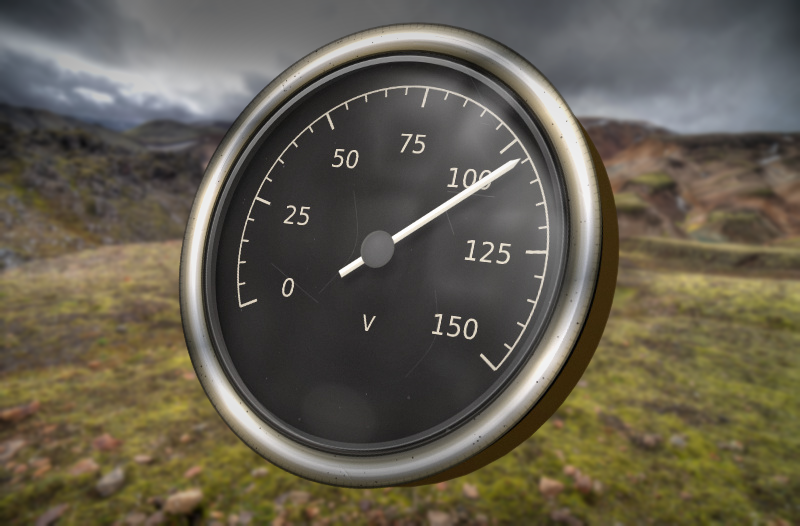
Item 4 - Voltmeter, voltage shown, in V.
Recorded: 105 V
